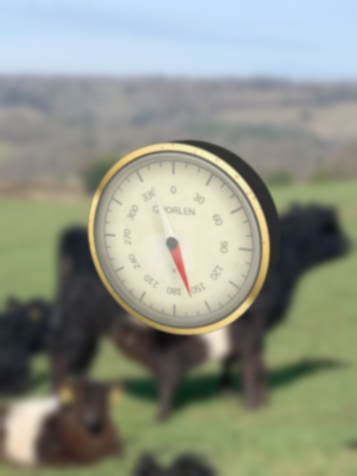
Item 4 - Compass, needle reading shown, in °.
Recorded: 160 °
